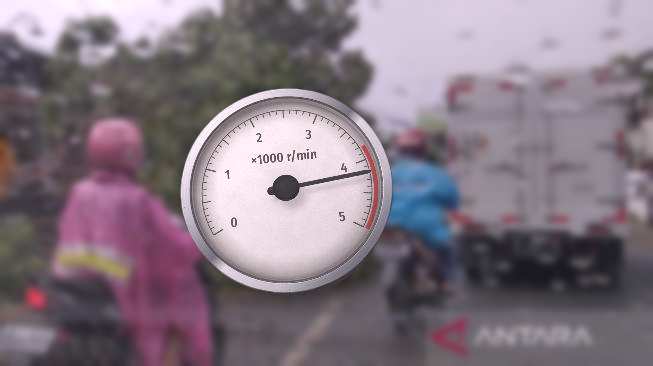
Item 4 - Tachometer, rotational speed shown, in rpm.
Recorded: 4200 rpm
